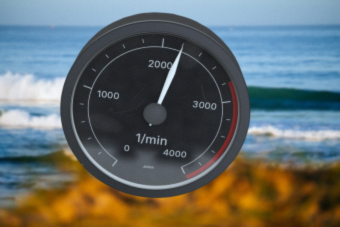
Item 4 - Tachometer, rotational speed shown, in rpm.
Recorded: 2200 rpm
